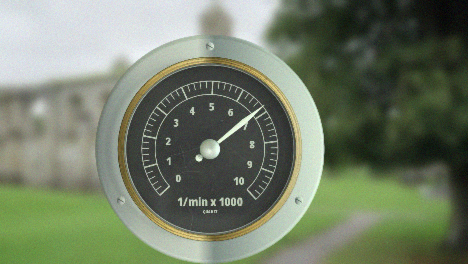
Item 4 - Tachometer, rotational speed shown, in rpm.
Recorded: 6800 rpm
